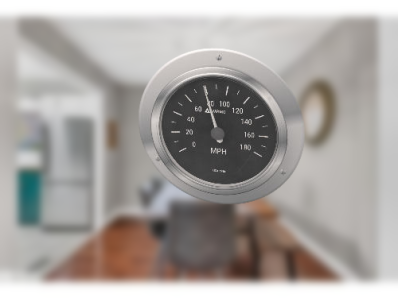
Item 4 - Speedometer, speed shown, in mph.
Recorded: 80 mph
